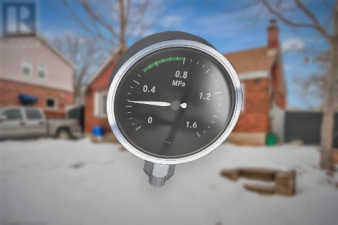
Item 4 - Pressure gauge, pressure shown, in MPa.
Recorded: 0.25 MPa
